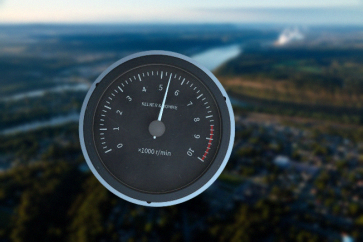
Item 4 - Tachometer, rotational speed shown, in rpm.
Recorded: 5400 rpm
